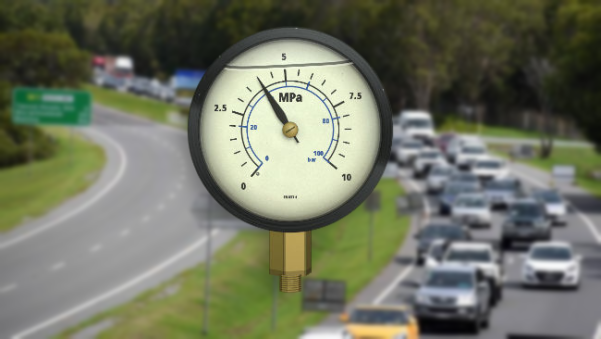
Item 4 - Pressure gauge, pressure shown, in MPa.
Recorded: 4 MPa
